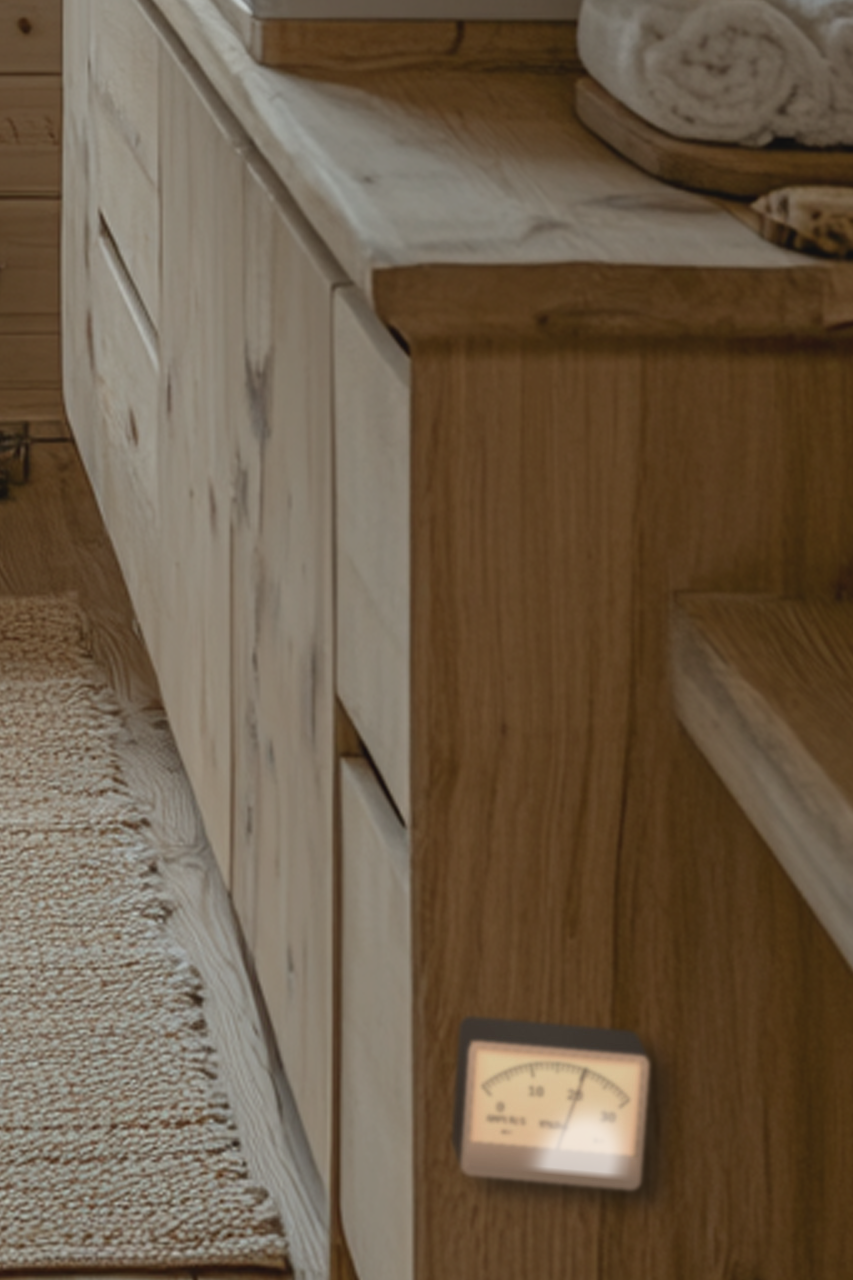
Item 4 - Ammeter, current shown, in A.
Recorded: 20 A
